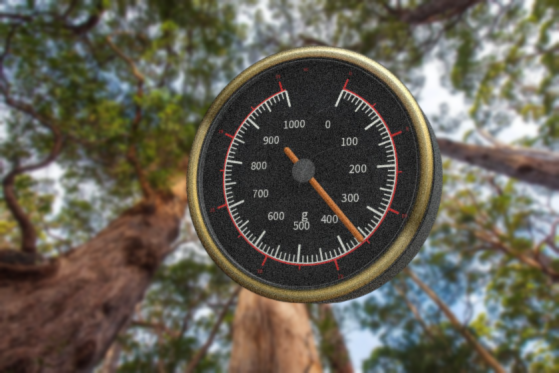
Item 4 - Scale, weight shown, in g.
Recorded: 360 g
